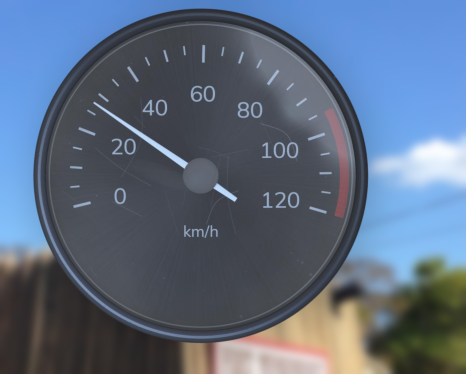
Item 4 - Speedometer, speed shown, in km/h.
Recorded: 27.5 km/h
